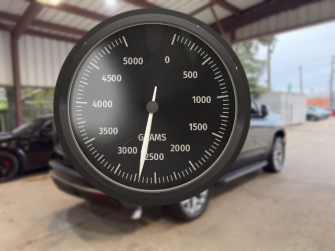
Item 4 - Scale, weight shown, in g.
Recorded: 2700 g
